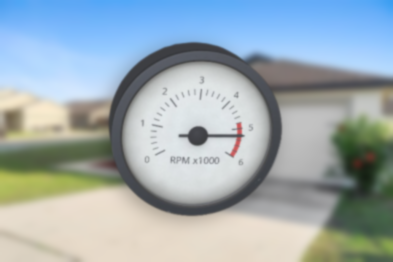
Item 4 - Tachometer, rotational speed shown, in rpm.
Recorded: 5200 rpm
